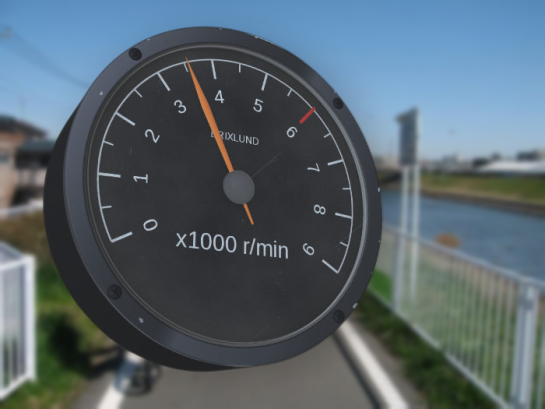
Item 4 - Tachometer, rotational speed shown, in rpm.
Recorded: 3500 rpm
